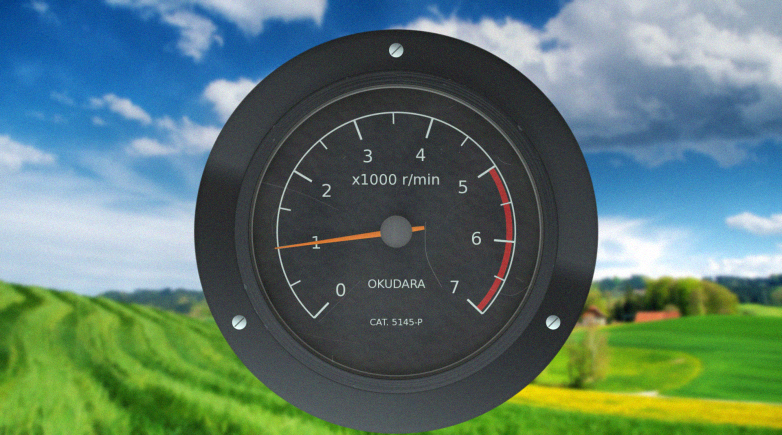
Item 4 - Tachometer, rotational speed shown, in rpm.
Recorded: 1000 rpm
